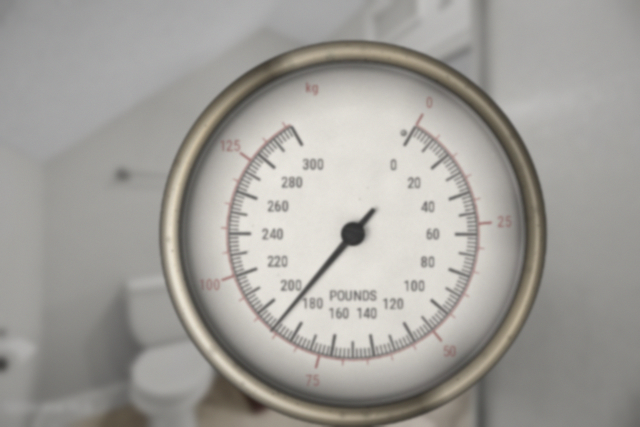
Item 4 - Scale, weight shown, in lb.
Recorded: 190 lb
